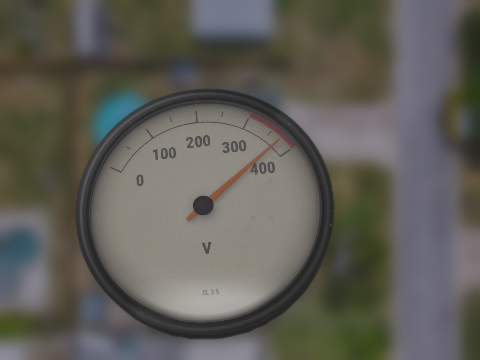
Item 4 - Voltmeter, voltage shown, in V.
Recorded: 375 V
